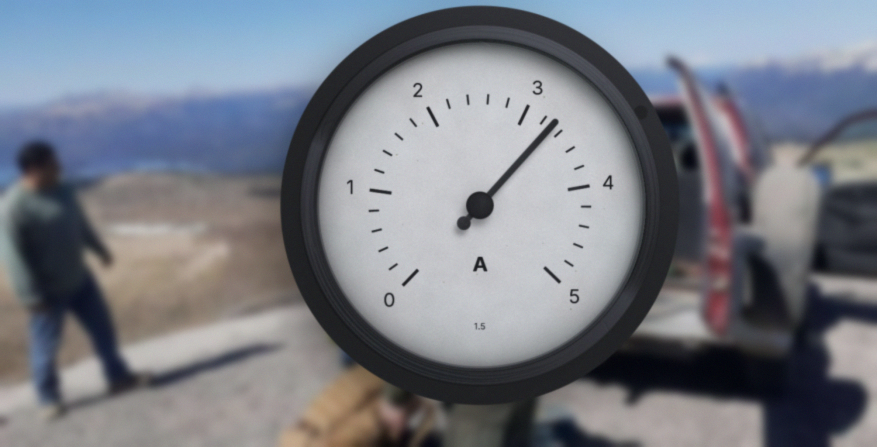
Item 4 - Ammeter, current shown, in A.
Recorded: 3.3 A
